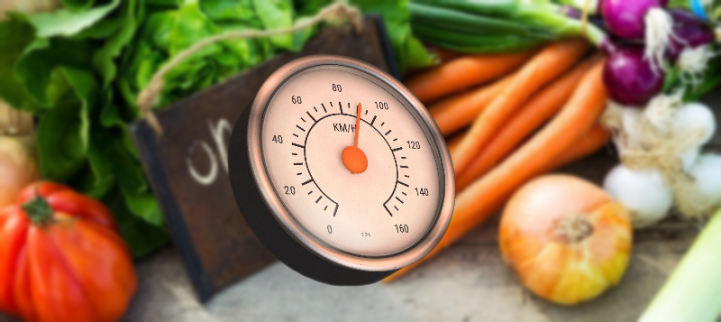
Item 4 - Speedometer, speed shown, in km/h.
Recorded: 90 km/h
